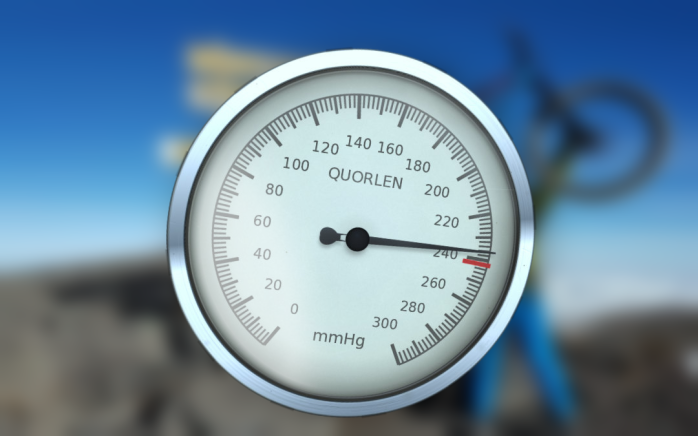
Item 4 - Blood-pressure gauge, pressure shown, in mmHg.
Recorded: 236 mmHg
